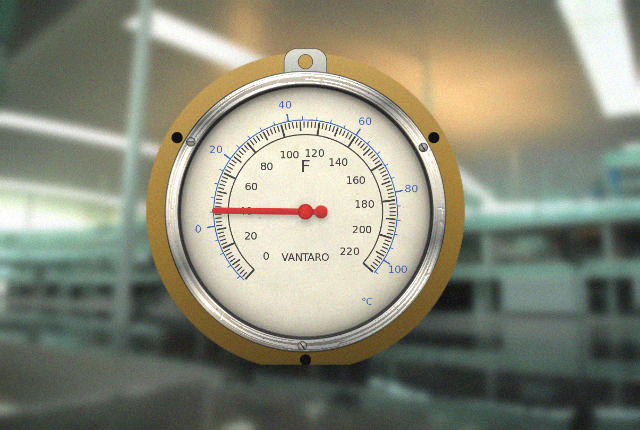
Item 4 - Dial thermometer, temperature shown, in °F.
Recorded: 40 °F
